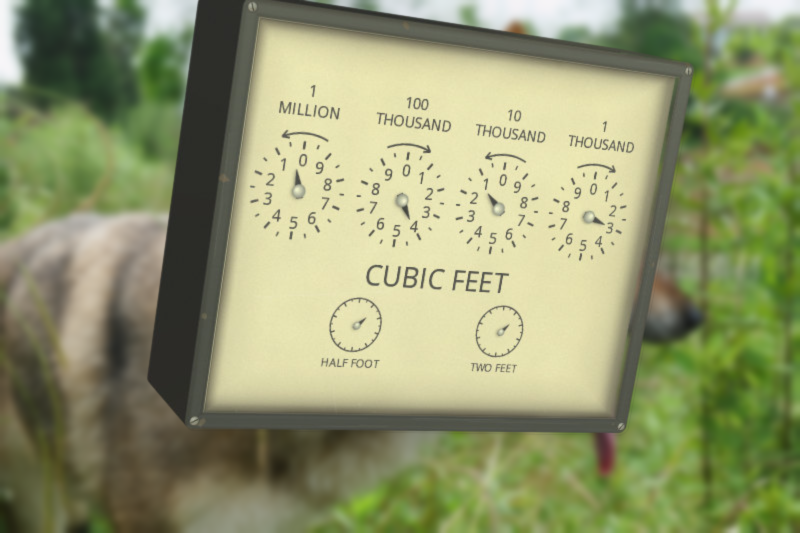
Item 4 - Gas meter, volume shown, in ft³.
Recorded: 41300 ft³
